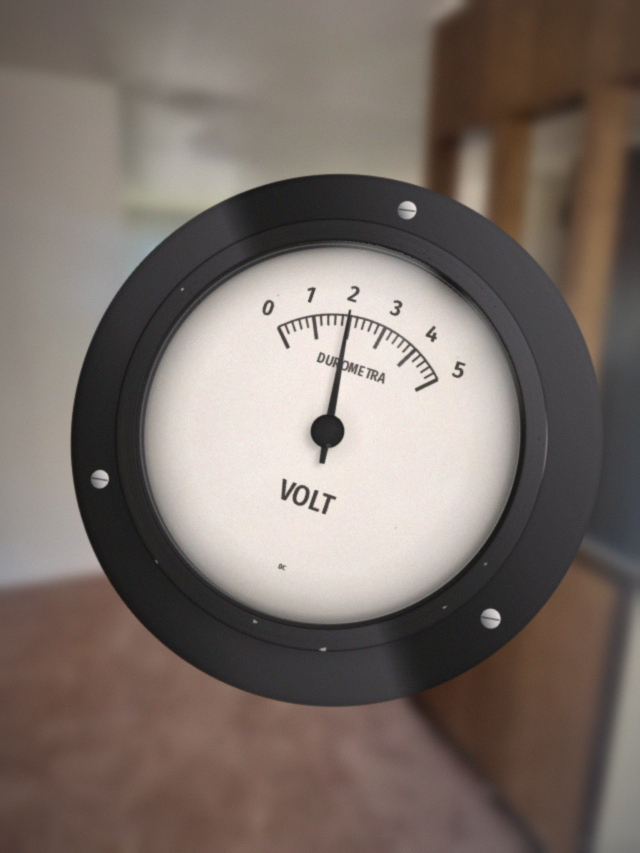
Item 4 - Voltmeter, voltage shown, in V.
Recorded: 2 V
